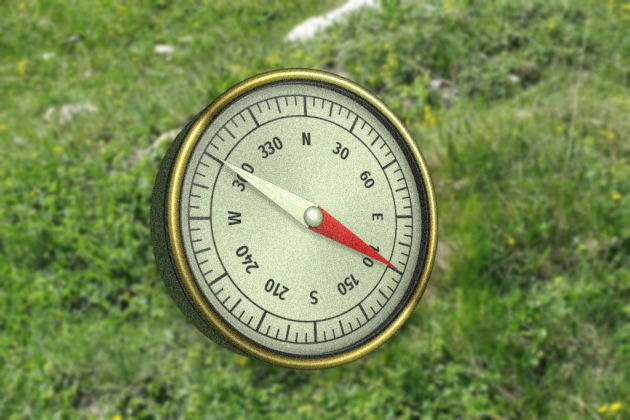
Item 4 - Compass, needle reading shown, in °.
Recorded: 120 °
